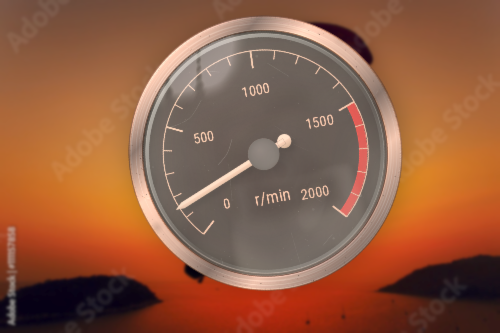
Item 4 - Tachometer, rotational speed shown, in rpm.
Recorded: 150 rpm
